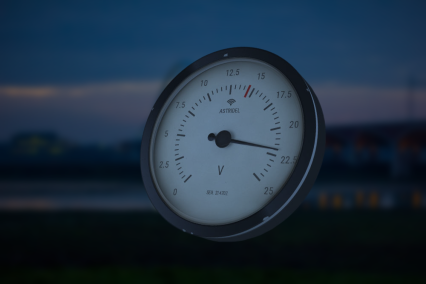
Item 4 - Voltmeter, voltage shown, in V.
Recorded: 22 V
